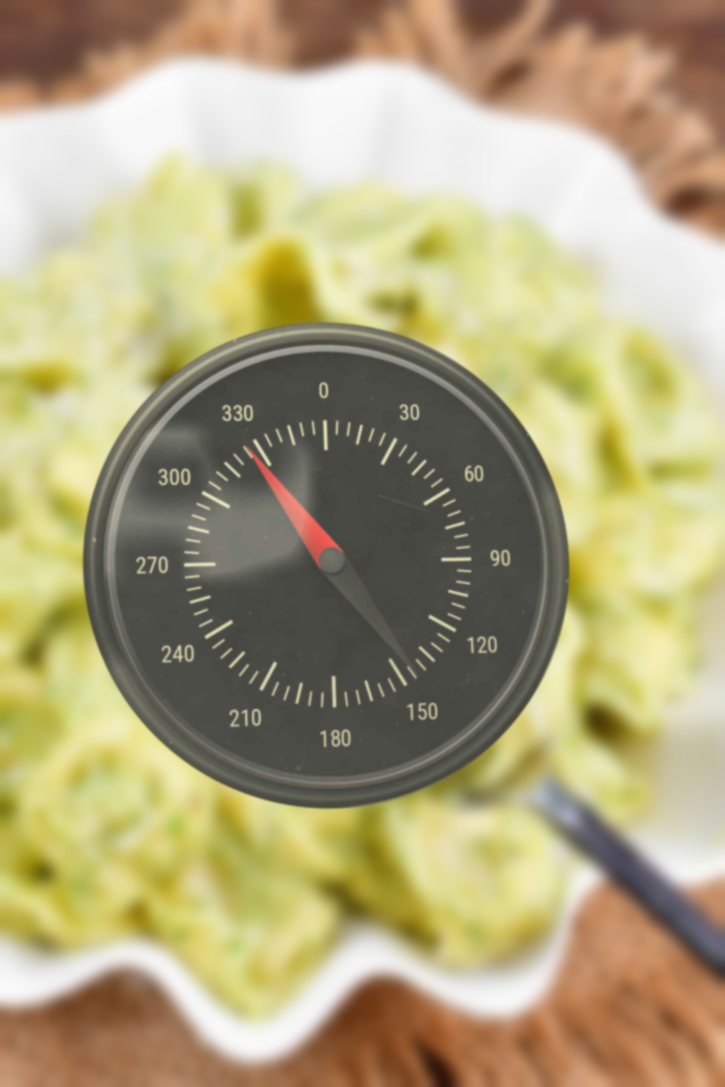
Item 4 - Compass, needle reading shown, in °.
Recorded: 325 °
